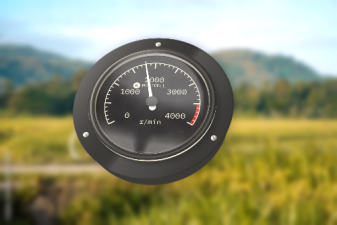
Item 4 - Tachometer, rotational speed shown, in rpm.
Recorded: 1800 rpm
